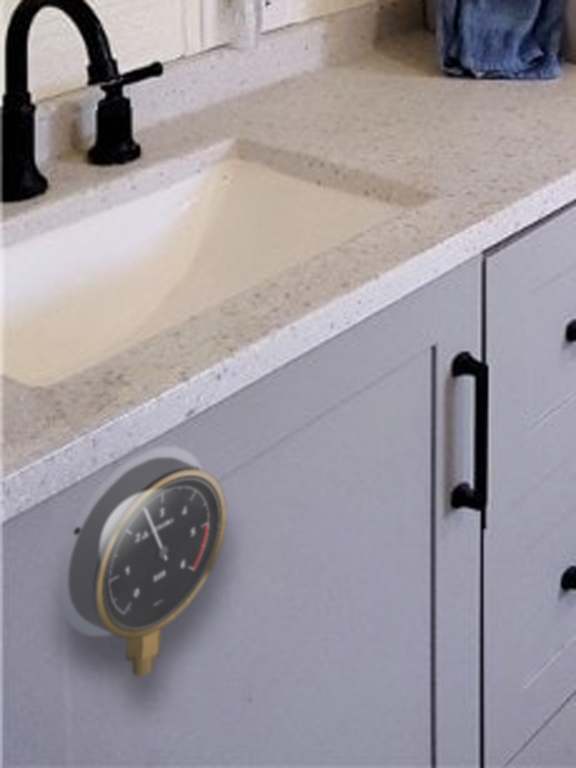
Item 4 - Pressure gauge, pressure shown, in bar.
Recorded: 2.5 bar
